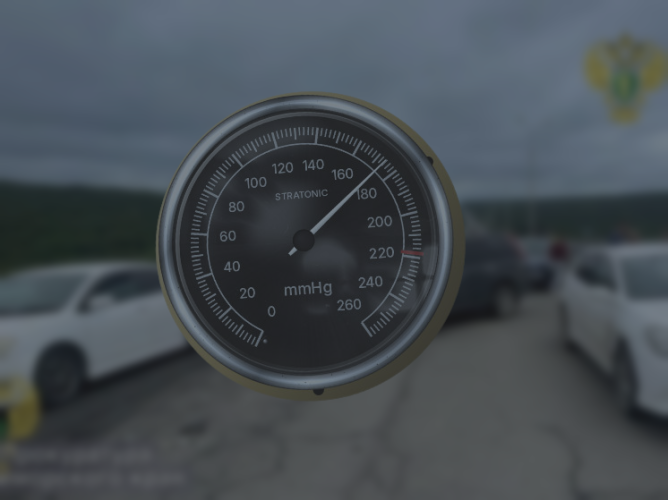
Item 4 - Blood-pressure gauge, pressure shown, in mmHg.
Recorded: 174 mmHg
